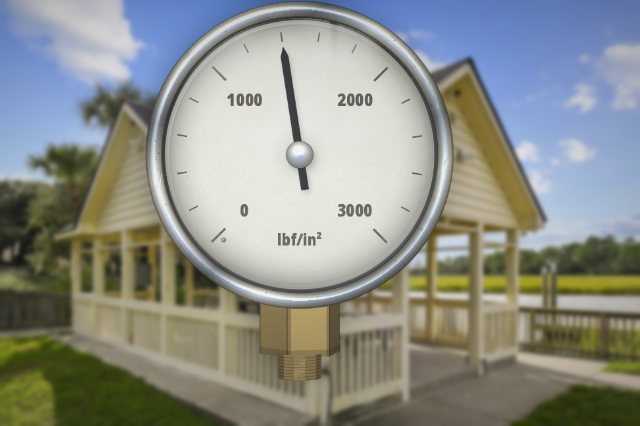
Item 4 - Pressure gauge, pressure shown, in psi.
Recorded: 1400 psi
